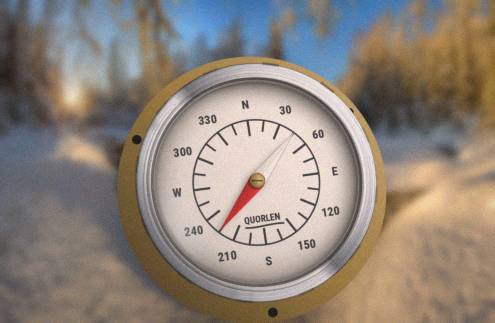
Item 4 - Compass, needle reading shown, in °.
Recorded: 225 °
